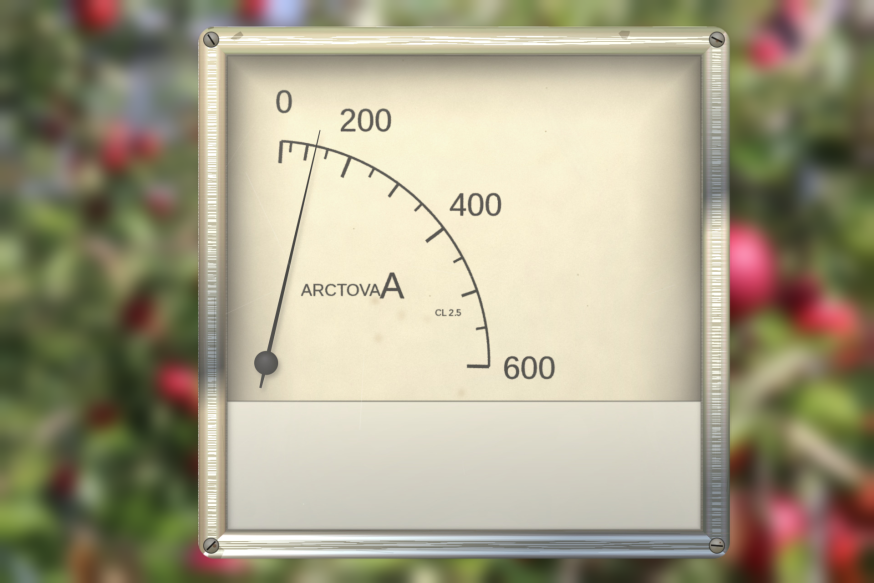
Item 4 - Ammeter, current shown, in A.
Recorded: 125 A
